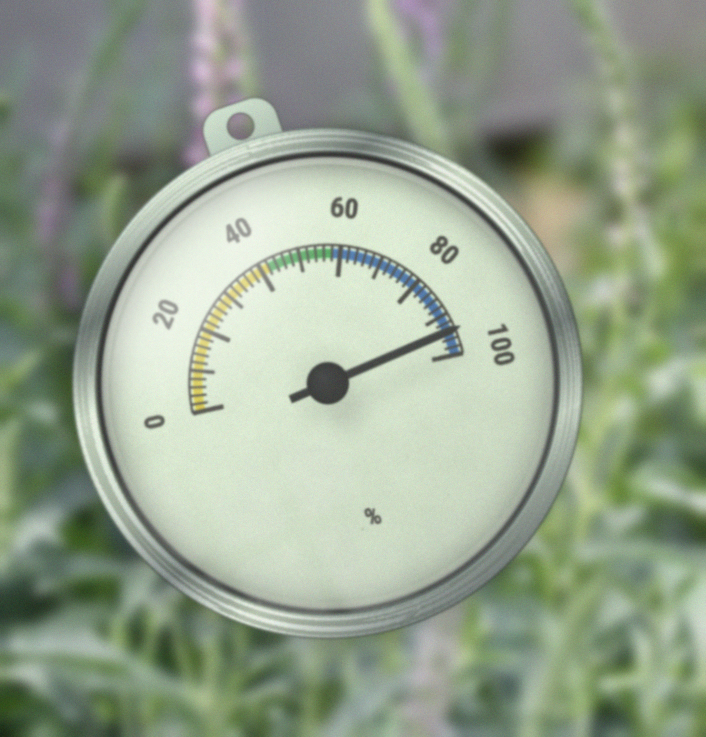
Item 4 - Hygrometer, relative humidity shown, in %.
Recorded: 94 %
